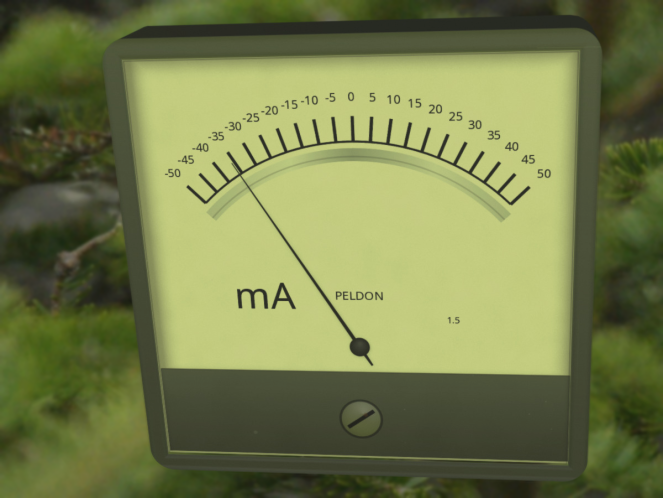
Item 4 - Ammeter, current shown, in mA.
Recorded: -35 mA
